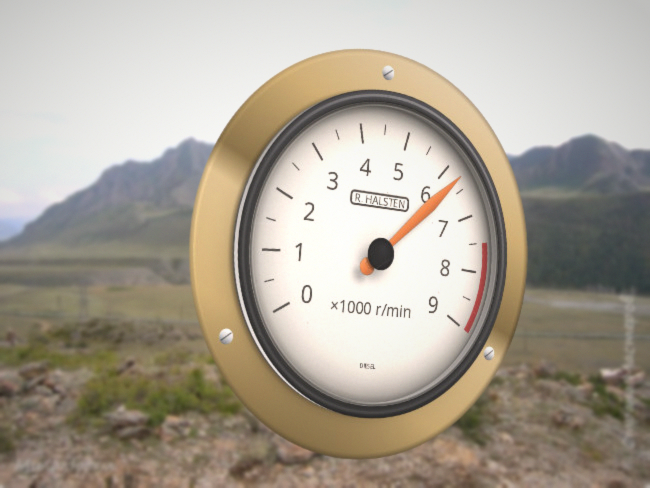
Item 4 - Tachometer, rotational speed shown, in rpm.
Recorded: 6250 rpm
